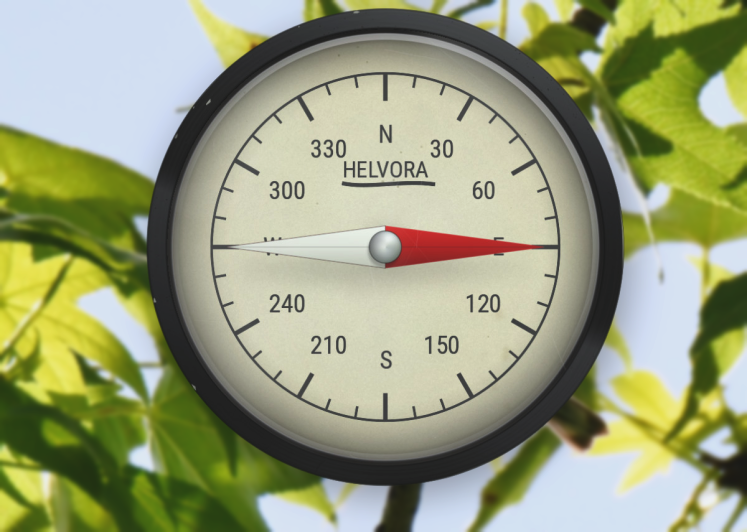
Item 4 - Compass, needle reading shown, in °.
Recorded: 90 °
